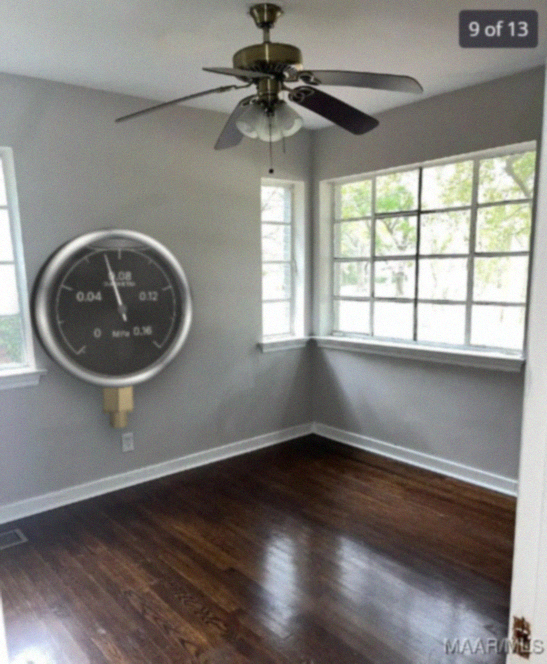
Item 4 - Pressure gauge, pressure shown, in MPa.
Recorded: 0.07 MPa
